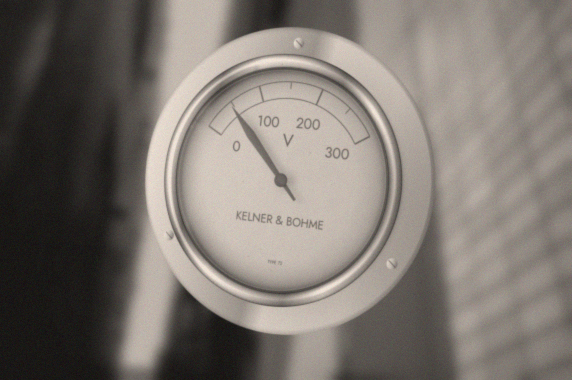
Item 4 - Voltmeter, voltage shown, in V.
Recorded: 50 V
